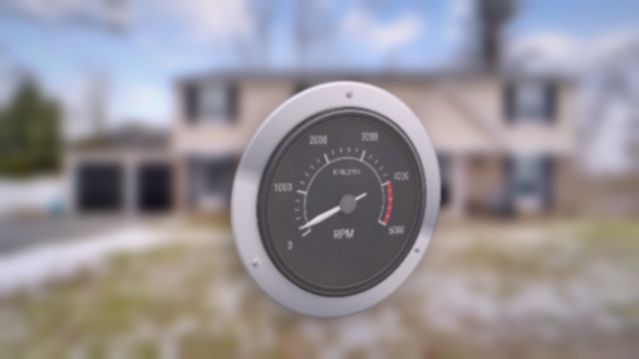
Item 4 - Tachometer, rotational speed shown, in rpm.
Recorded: 200 rpm
